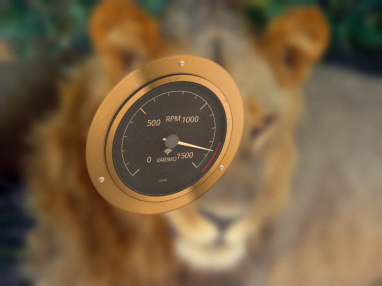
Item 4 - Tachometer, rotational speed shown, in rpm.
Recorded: 1350 rpm
